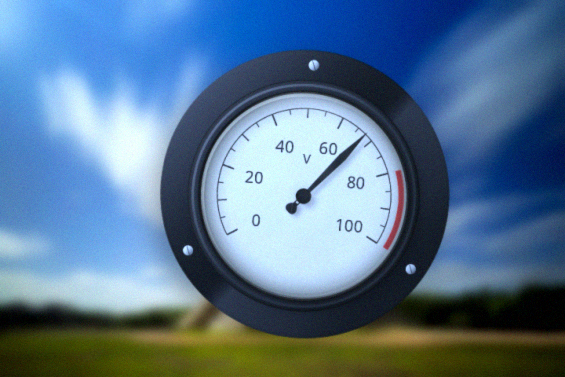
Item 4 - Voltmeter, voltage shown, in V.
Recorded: 67.5 V
